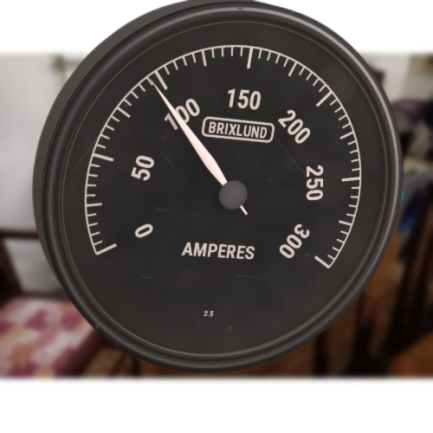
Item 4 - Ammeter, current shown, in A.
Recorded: 95 A
